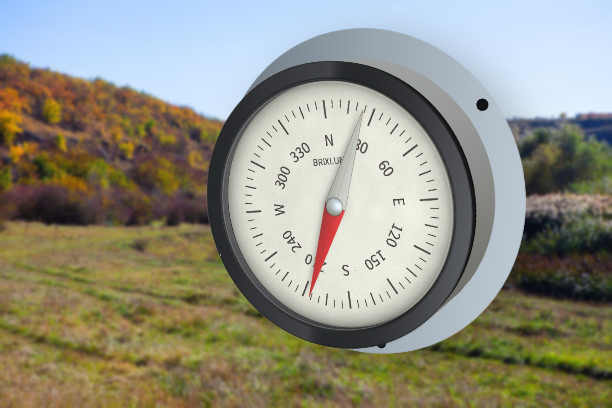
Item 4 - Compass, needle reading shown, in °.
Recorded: 205 °
